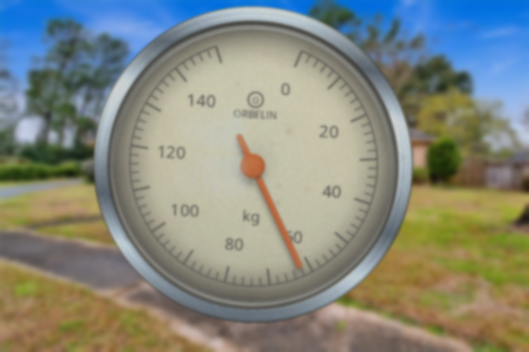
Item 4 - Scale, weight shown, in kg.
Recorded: 62 kg
